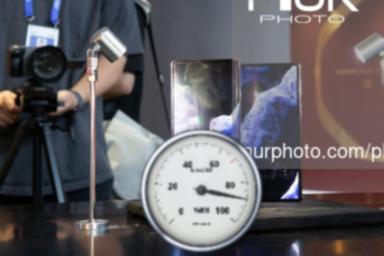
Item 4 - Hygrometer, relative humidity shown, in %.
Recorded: 88 %
